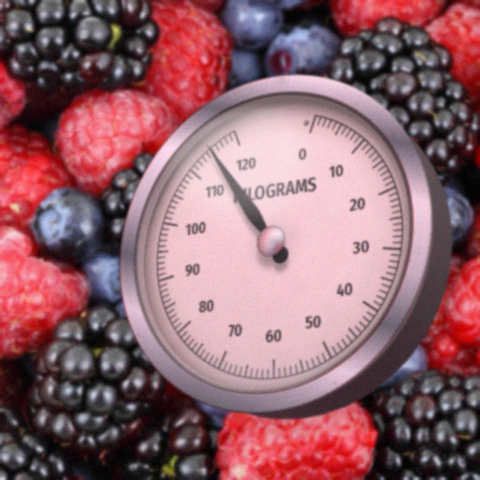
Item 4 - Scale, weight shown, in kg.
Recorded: 115 kg
